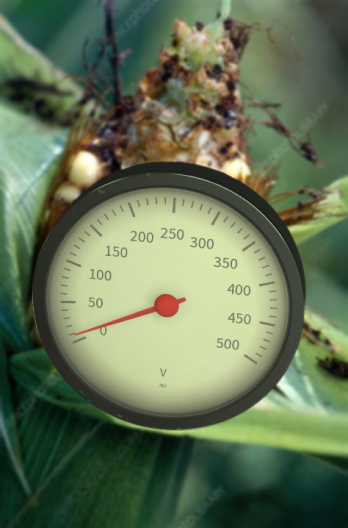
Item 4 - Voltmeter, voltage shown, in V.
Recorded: 10 V
